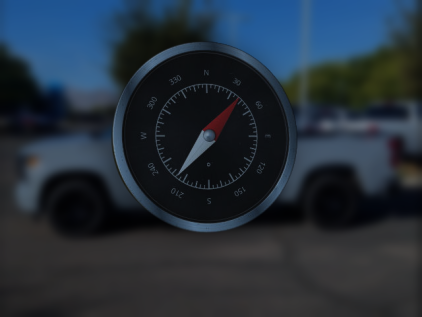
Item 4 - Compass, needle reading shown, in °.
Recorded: 40 °
